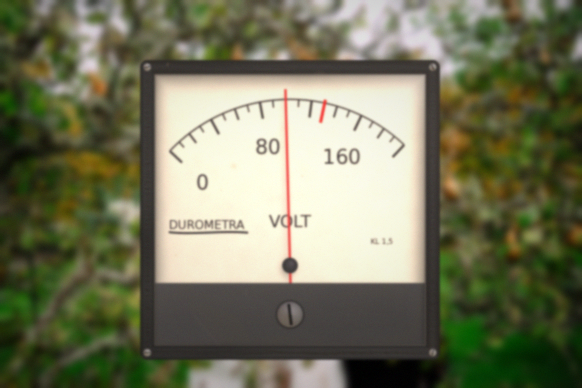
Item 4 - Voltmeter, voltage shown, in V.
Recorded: 100 V
